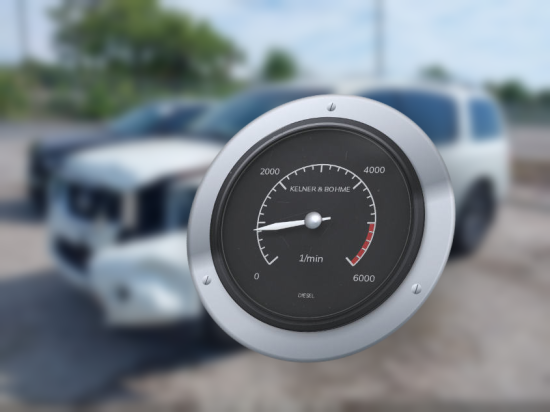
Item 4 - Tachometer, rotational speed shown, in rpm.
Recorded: 800 rpm
